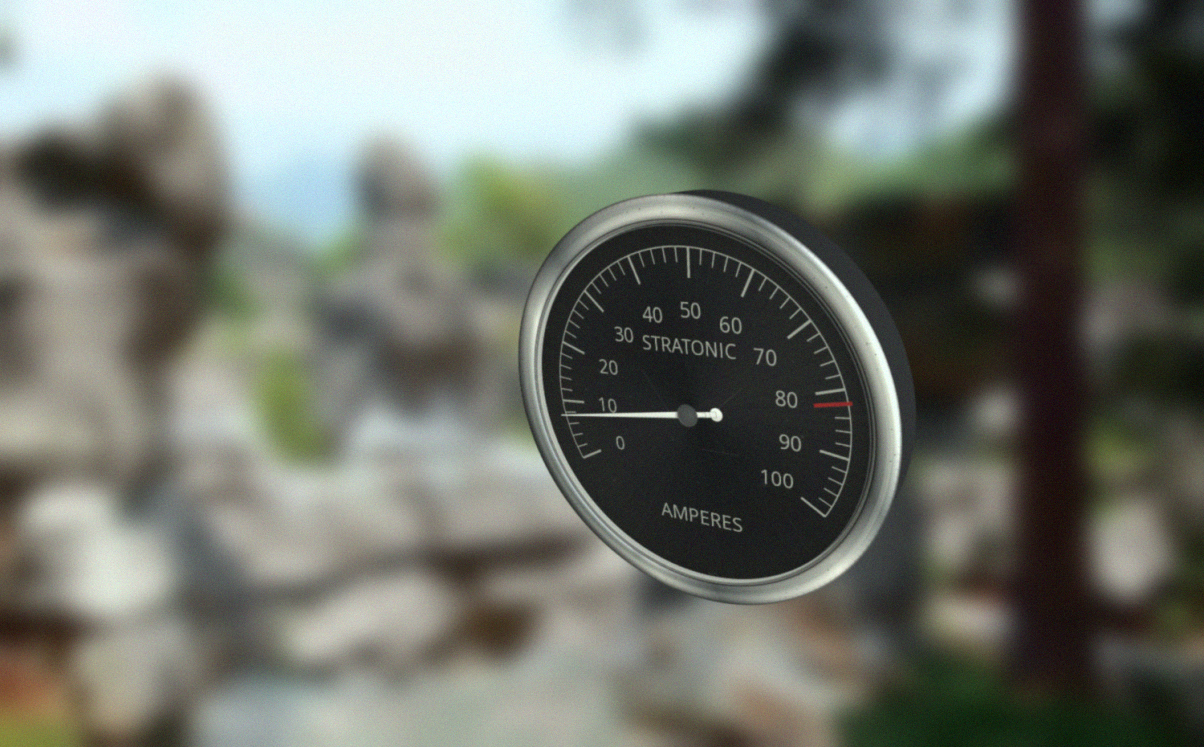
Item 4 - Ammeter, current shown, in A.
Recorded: 8 A
